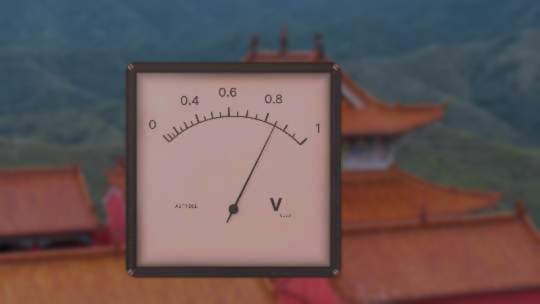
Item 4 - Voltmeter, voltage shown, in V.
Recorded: 0.85 V
